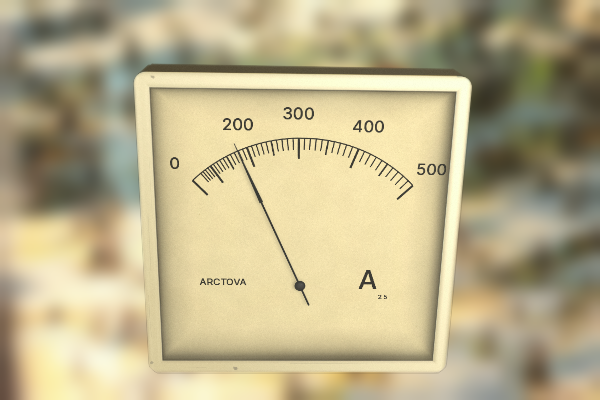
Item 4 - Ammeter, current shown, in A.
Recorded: 180 A
